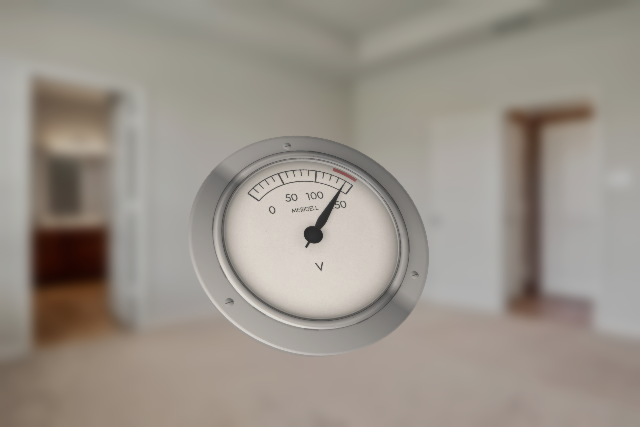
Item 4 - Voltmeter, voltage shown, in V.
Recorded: 140 V
